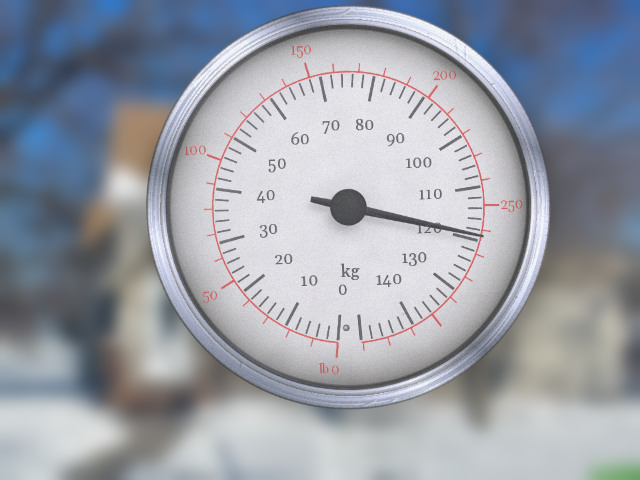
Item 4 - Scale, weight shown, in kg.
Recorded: 119 kg
